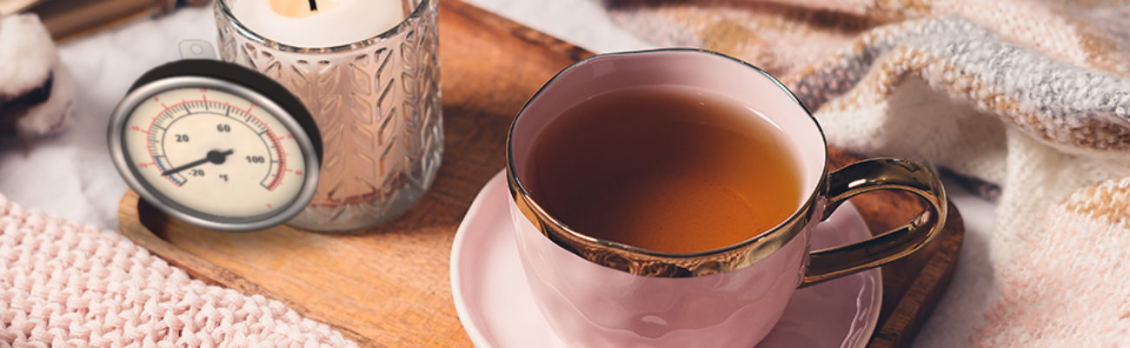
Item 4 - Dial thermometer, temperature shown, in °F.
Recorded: -10 °F
